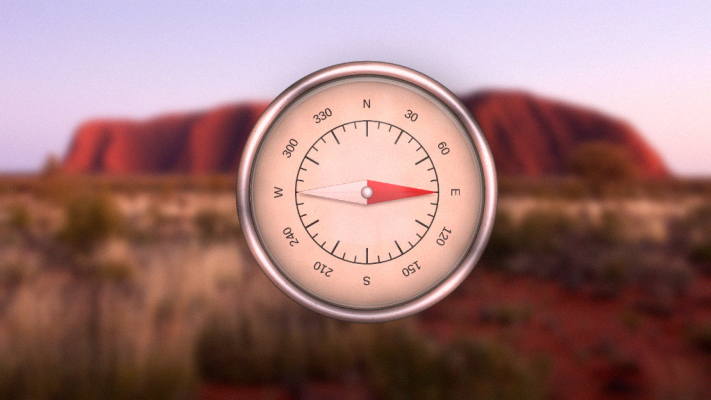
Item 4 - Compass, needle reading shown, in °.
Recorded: 90 °
